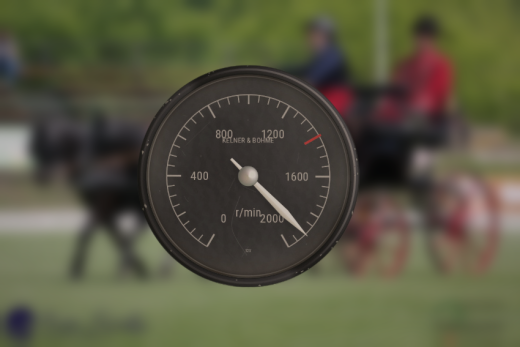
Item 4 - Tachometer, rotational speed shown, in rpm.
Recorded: 1900 rpm
